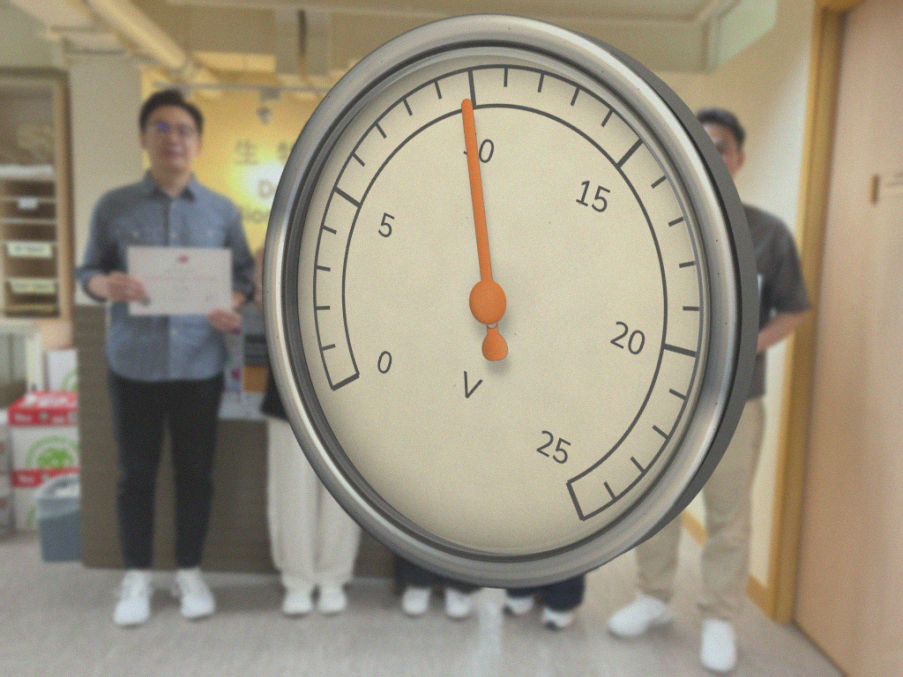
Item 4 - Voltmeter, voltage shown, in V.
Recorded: 10 V
